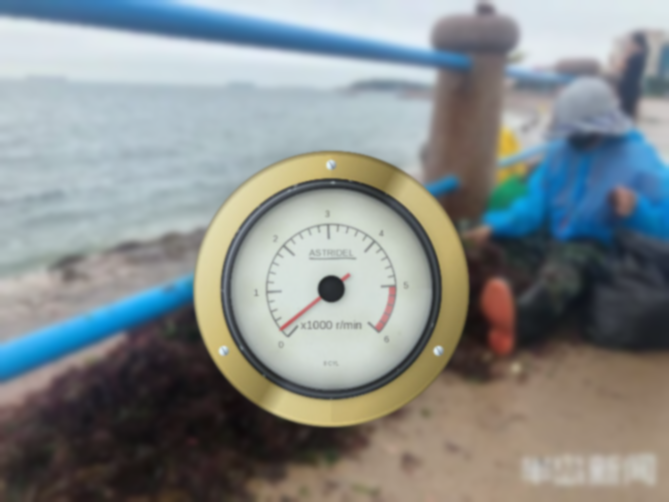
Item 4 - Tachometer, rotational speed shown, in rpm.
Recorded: 200 rpm
